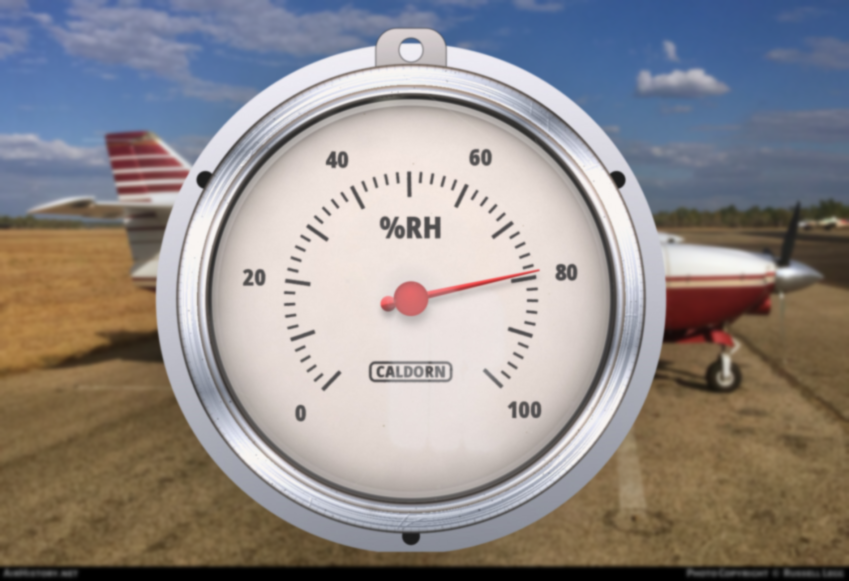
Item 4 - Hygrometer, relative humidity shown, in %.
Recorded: 79 %
